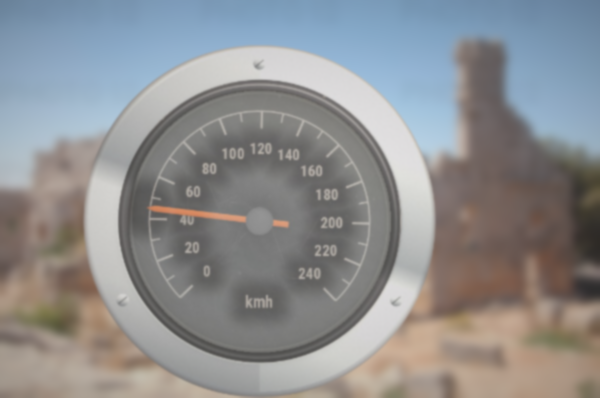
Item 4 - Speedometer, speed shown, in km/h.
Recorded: 45 km/h
